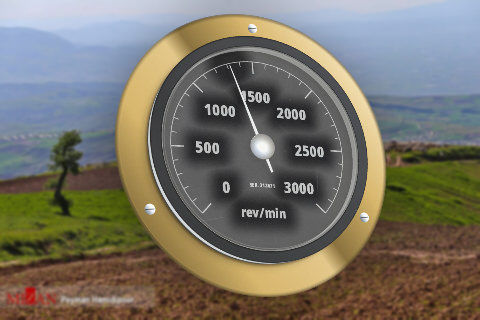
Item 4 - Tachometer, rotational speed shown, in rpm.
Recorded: 1300 rpm
